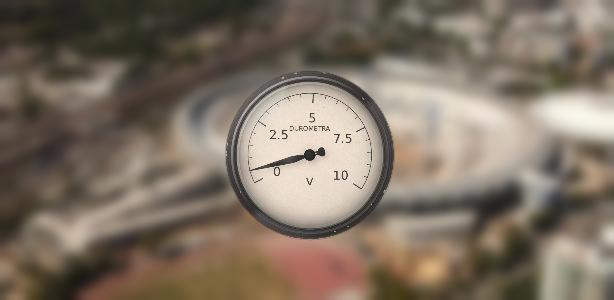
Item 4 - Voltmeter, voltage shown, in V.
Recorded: 0.5 V
